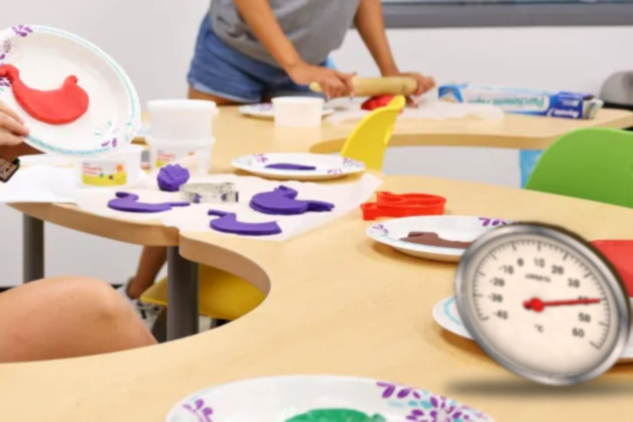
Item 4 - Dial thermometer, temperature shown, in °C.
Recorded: 40 °C
